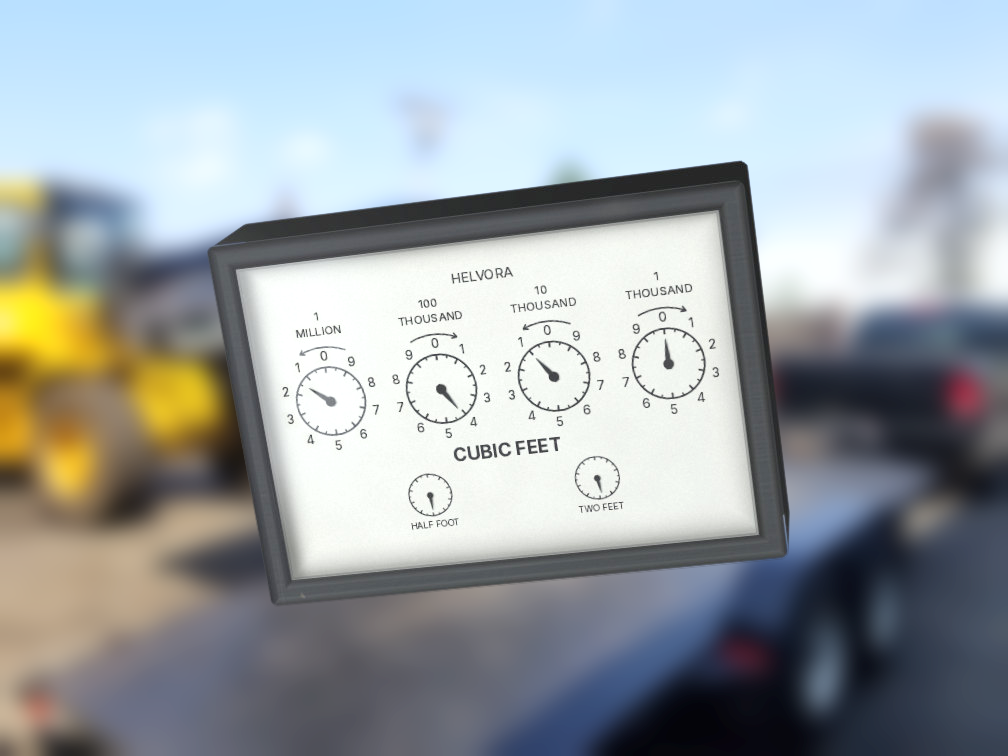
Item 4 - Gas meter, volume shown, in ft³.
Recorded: 141000 ft³
